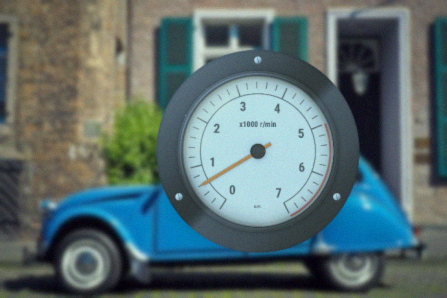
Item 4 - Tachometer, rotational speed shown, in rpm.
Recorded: 600 rpm
